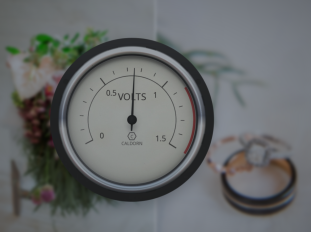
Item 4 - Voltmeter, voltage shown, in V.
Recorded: 0.75 V
